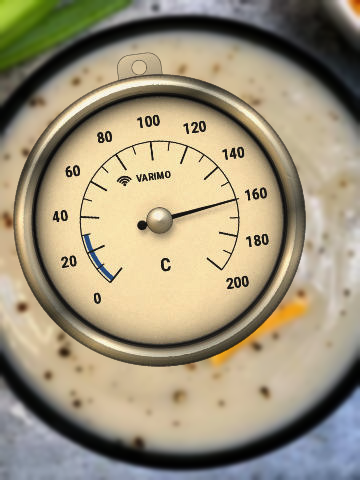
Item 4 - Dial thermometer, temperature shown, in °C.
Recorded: 160 °C
